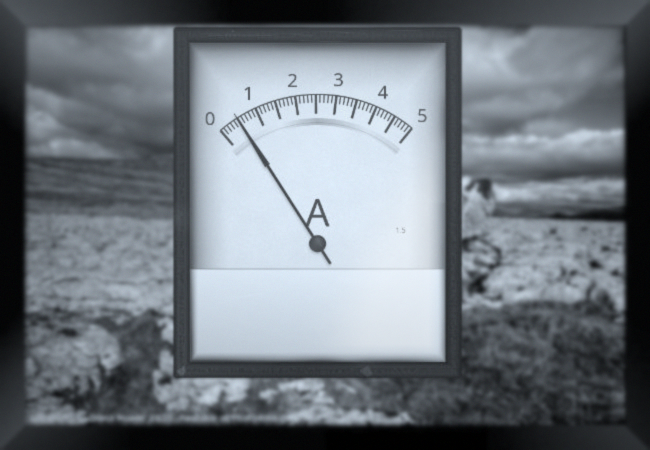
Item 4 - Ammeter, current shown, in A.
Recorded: 0.5 A
